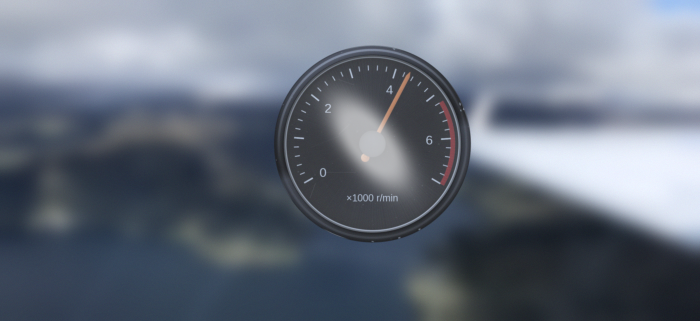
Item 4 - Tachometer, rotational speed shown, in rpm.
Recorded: 4300 rpm
